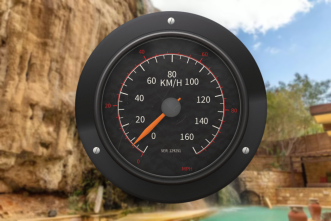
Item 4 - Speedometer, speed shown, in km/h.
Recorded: 7.5 km/h
